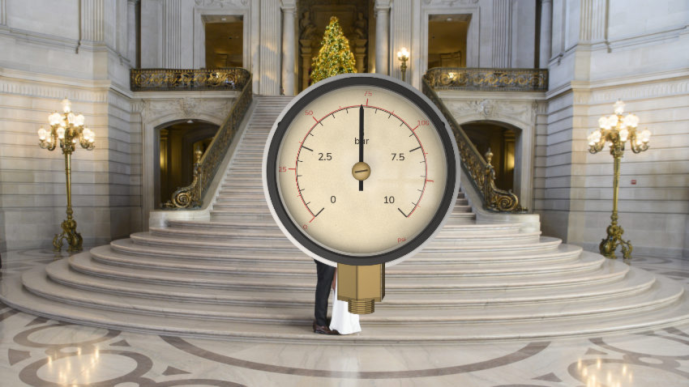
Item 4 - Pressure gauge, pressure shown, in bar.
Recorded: 5 bar
